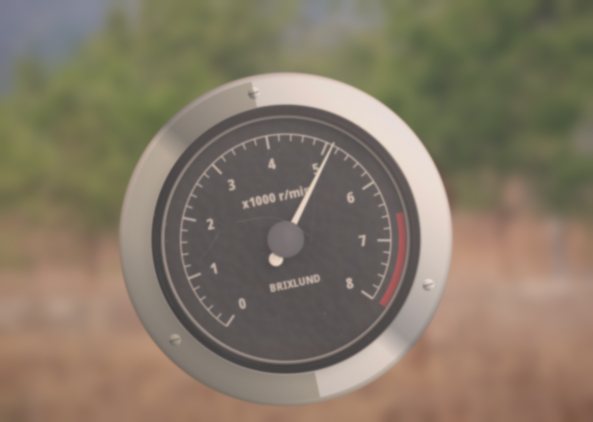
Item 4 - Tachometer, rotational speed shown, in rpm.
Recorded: 5100 rpm
